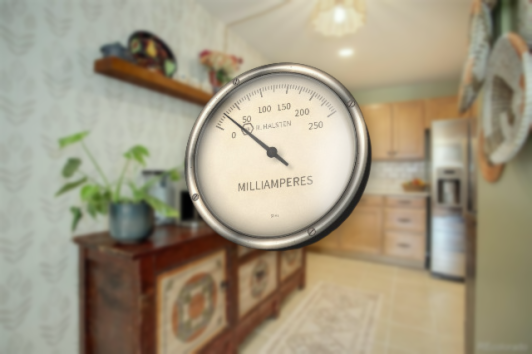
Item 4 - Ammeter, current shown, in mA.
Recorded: 25 mA
